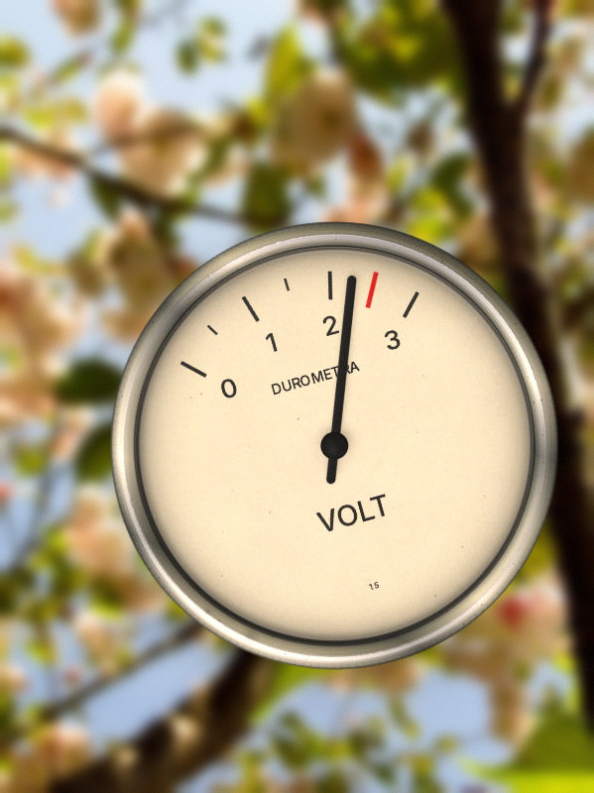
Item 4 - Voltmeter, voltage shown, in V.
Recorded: 2.25 V
